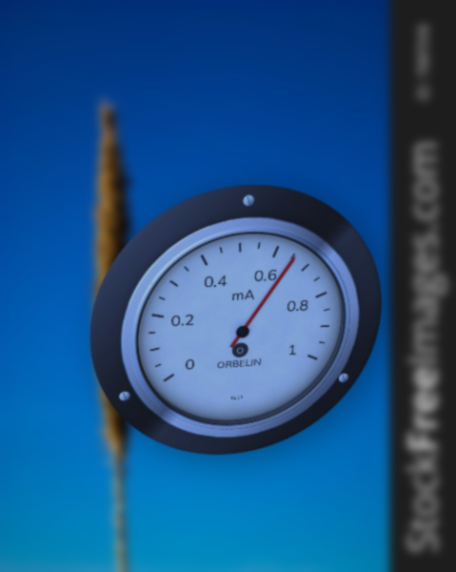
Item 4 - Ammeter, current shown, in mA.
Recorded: 0.65 mA
